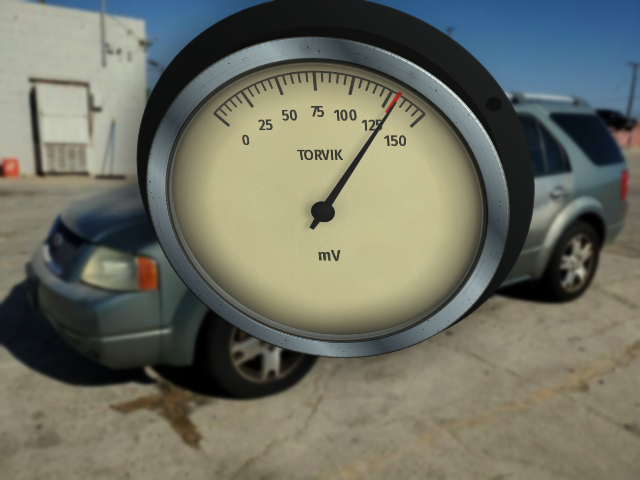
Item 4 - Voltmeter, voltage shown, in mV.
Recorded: 130 mV
